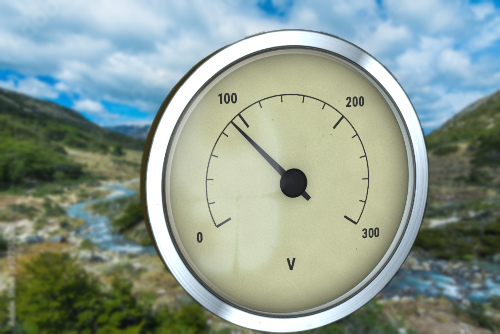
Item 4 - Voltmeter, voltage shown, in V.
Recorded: 90 V
